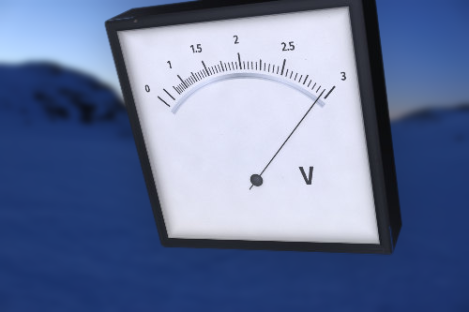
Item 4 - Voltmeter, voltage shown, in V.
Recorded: 2.95 V
